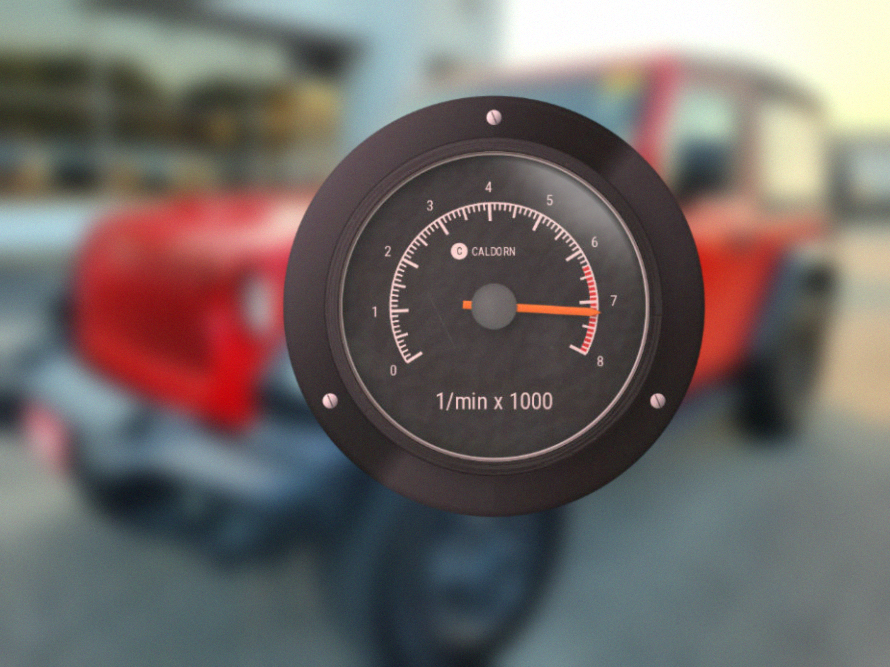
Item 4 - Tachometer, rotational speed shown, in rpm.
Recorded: 7200 rpm
